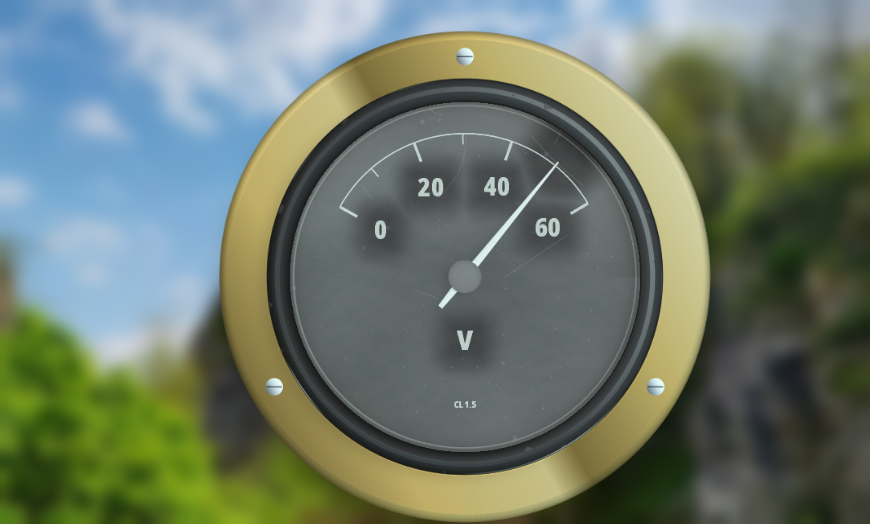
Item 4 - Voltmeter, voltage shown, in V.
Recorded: 50 V
